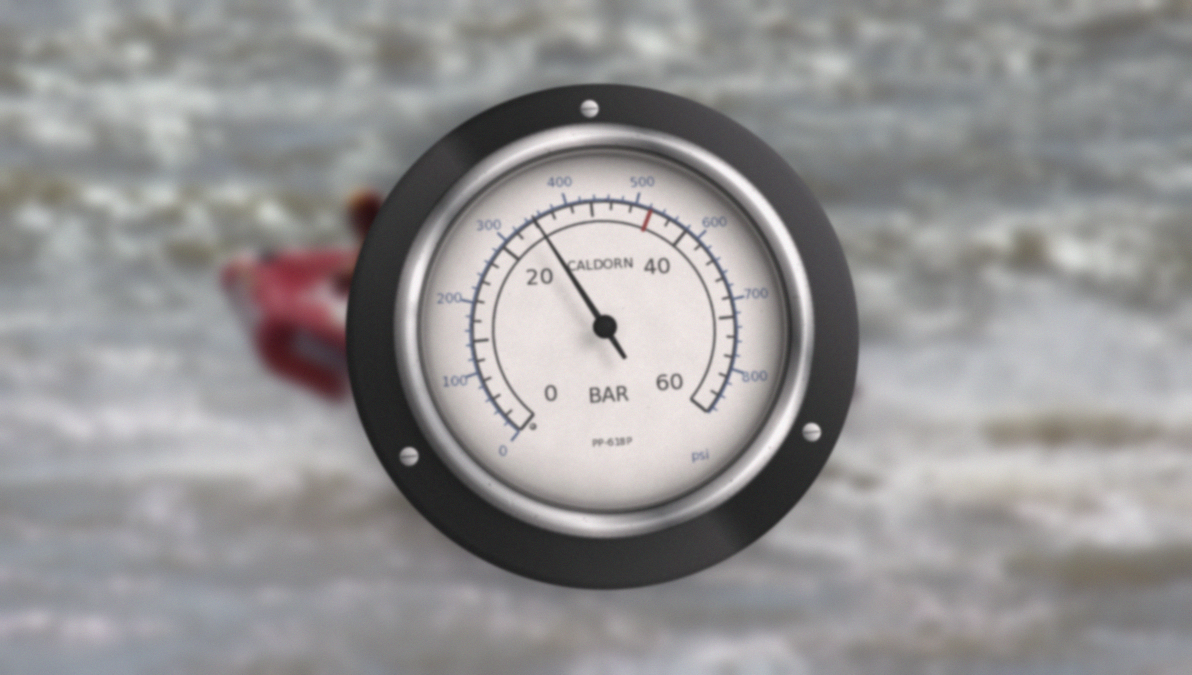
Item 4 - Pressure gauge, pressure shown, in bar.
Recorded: 24 bar
